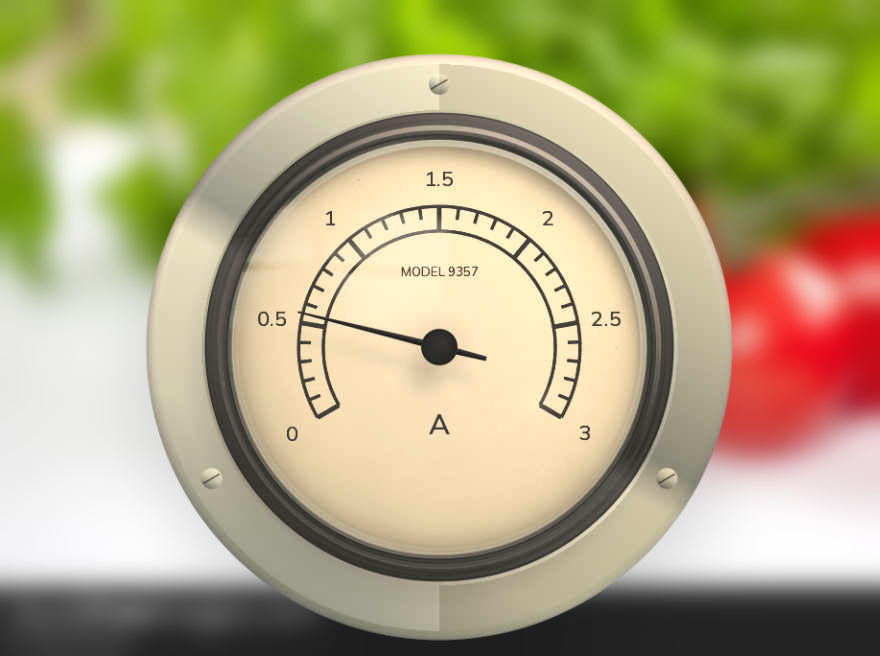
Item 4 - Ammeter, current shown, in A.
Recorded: 0.55 A
